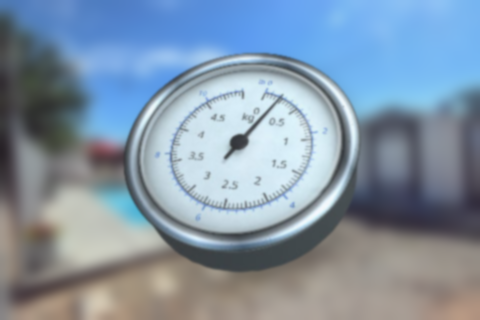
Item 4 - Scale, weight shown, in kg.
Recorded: 0.25 kg
